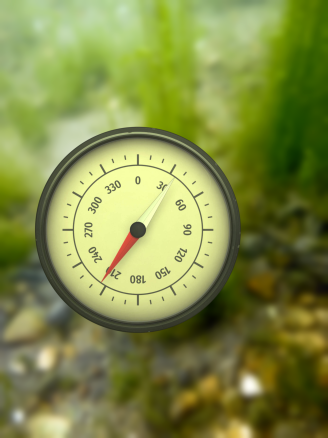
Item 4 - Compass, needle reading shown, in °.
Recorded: 215 °
